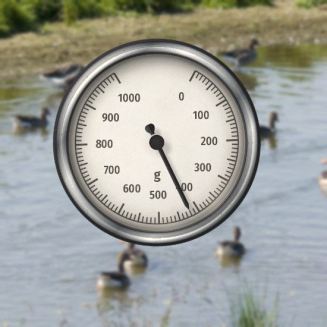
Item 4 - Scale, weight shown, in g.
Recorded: 420 g
